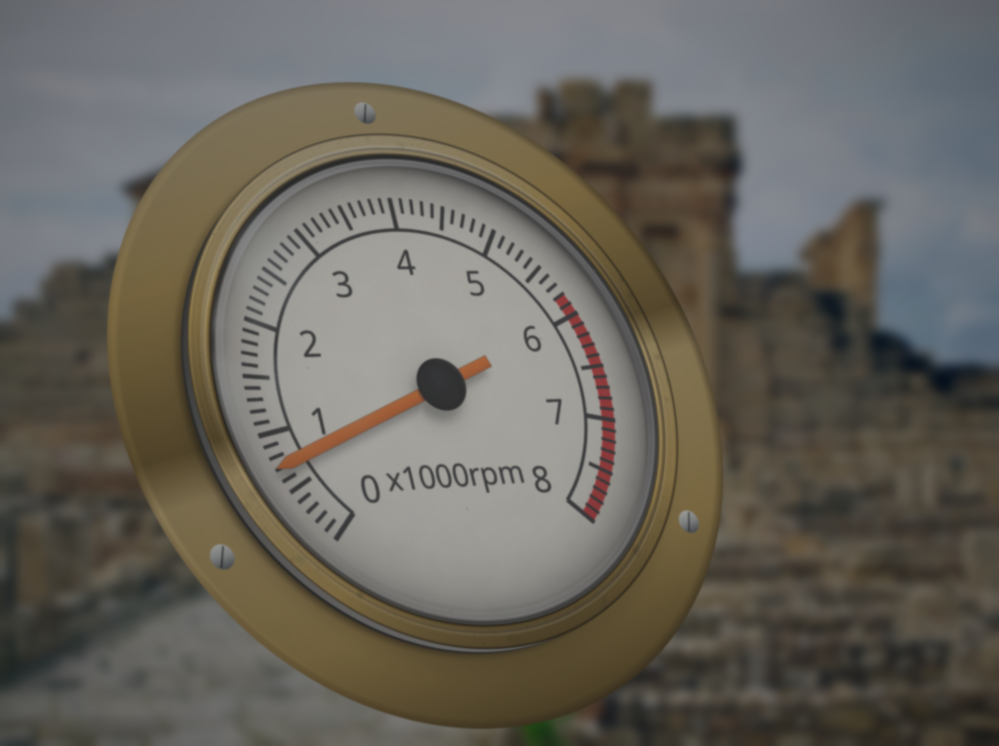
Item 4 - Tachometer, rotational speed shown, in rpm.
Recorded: 700 rpm
